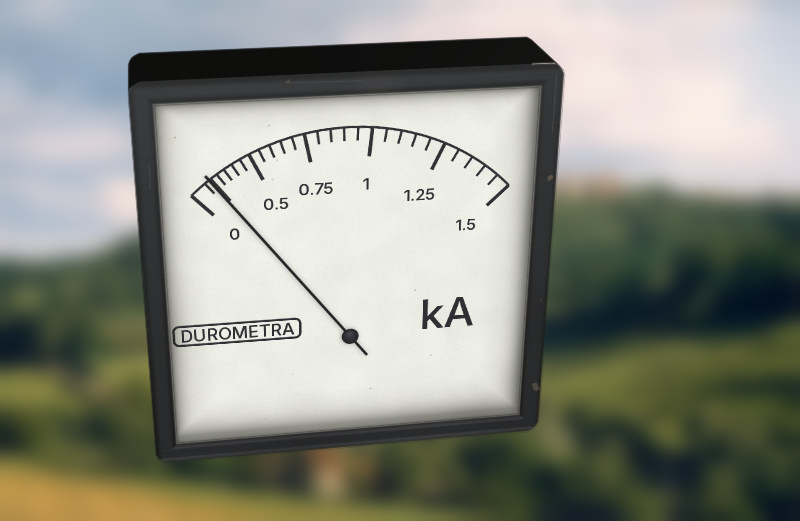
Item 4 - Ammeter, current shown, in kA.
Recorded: 0.25 kA
